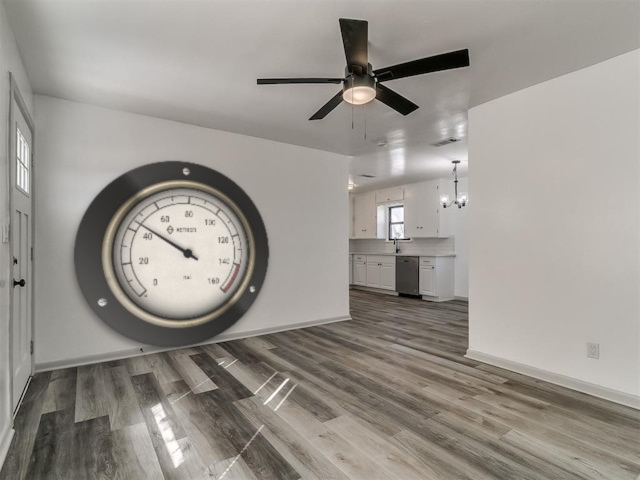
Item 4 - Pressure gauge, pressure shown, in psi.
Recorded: 45 psi
